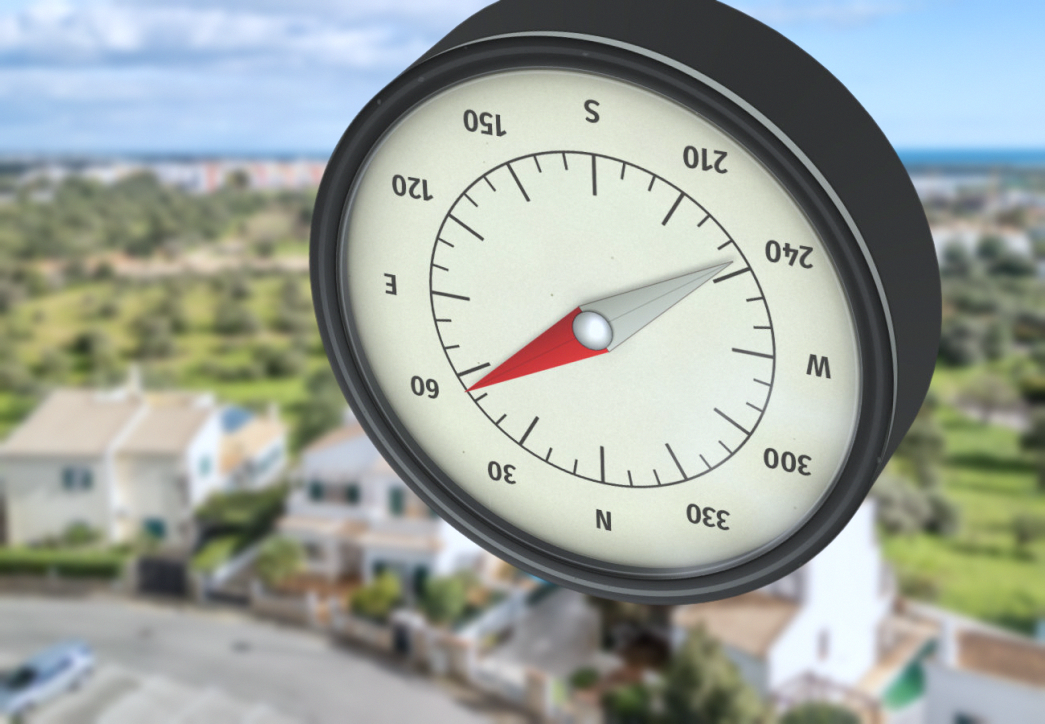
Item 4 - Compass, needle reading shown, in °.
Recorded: 55 °
